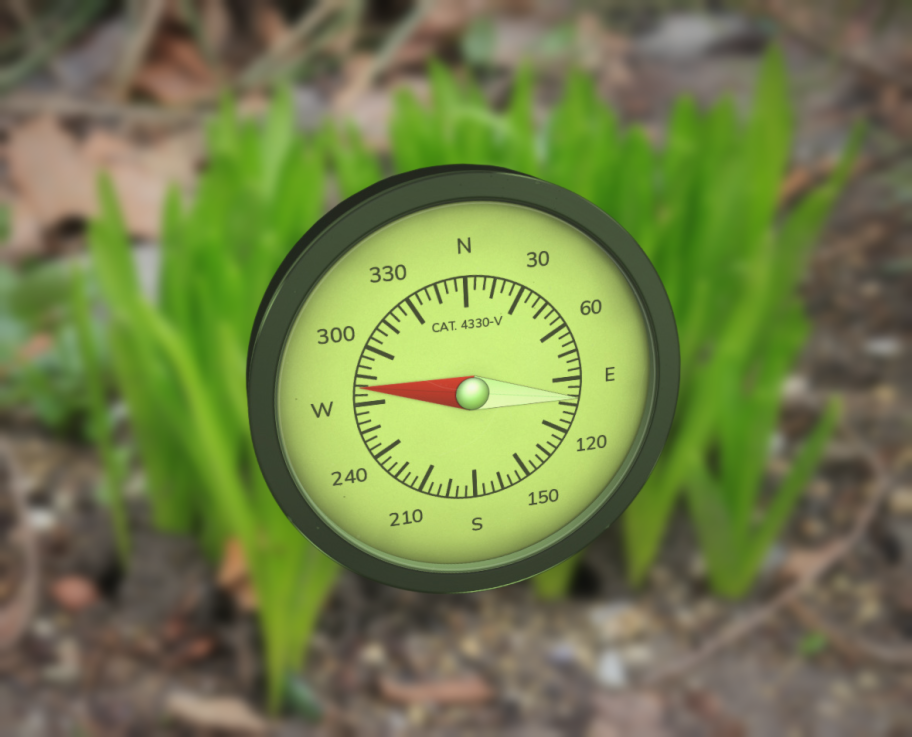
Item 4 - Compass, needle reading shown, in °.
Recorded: 280 °
